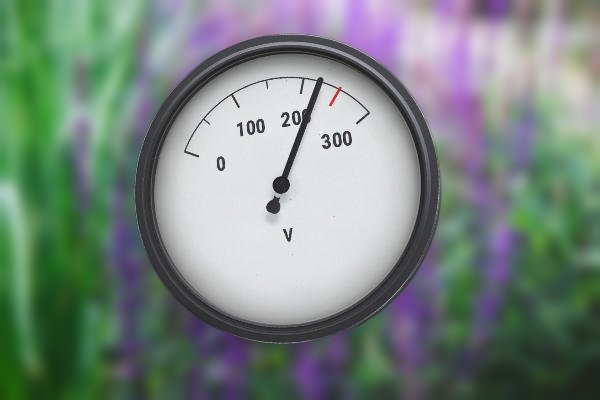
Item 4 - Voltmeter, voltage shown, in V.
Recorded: 225 V
